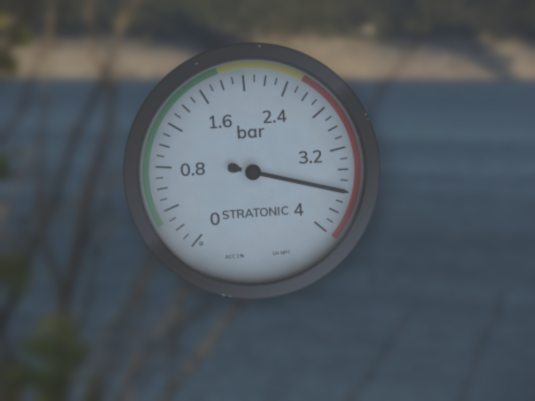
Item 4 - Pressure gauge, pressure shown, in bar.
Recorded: 3.6 bar
